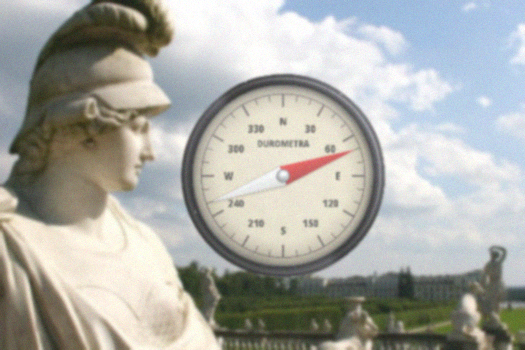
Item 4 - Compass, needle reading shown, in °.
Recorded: 70 °
